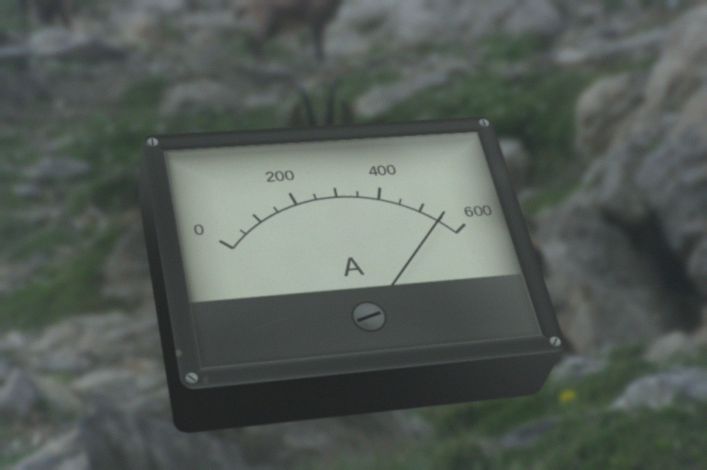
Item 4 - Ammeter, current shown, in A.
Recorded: 550 A
